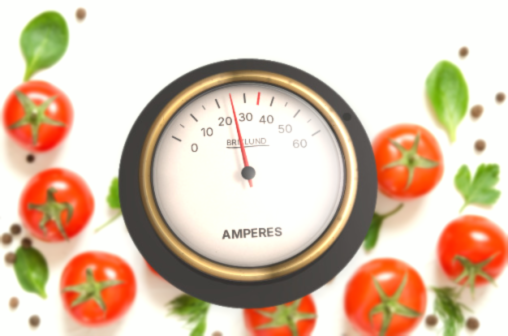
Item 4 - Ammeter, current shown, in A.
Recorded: 25 A
